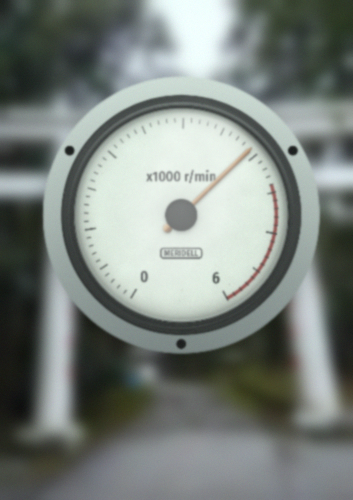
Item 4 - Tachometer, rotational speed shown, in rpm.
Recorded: 3900 rpm
